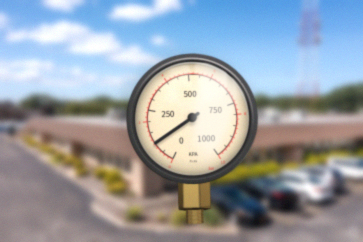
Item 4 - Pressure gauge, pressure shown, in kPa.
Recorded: 100 kPa
